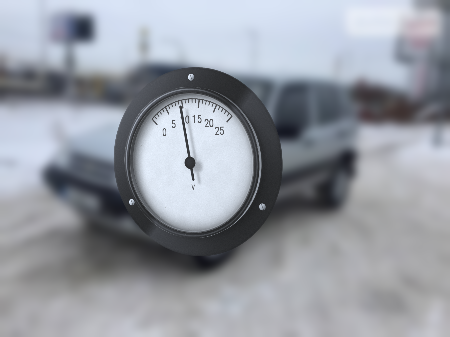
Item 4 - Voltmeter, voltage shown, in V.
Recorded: 10 V
